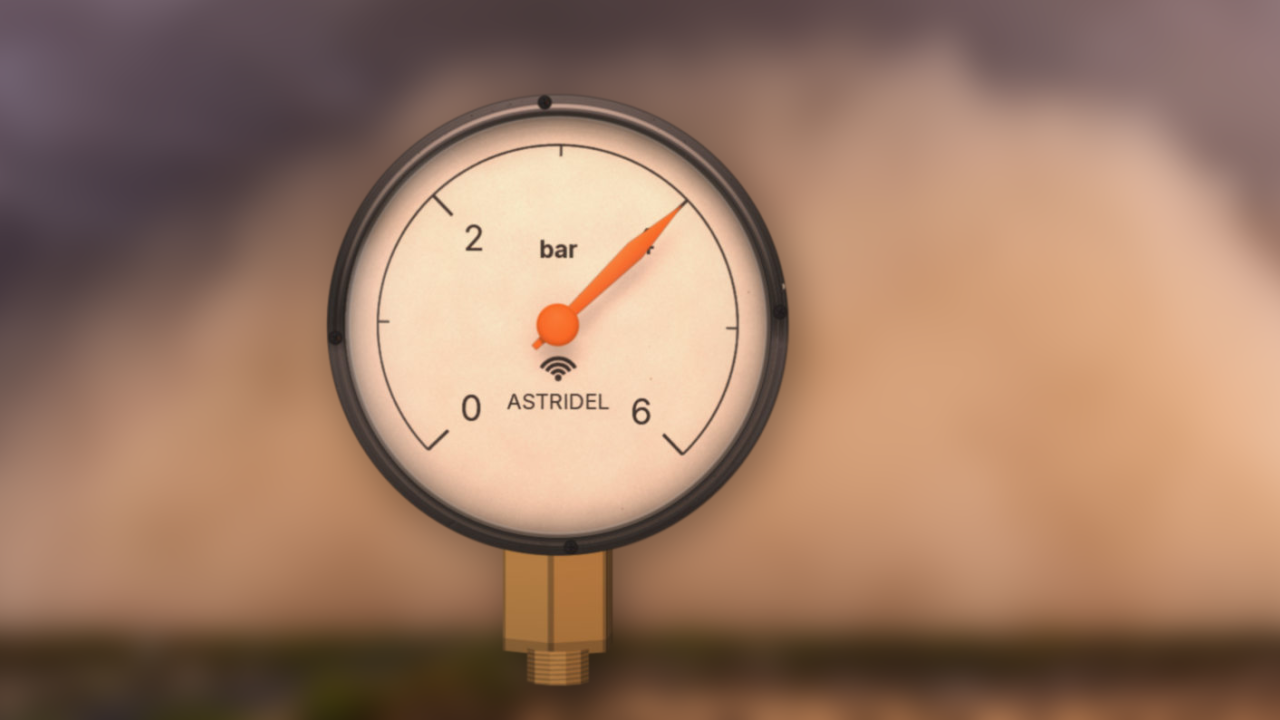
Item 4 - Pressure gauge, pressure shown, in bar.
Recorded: 4 bar
